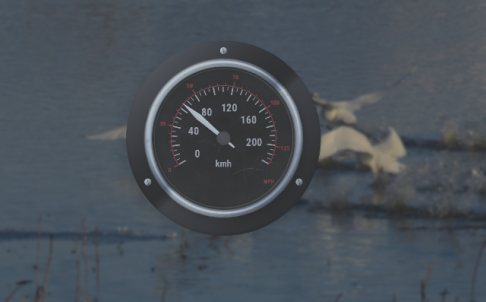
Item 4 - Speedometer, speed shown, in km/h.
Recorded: 65 km/h
